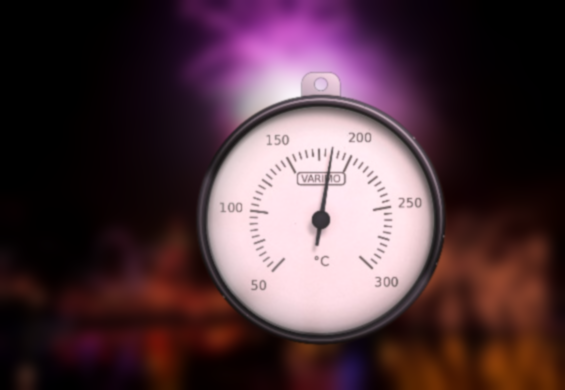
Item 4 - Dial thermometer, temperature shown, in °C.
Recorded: 185 °C
